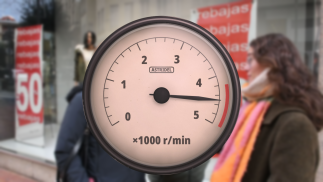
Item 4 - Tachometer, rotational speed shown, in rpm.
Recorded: 4500 rpm
